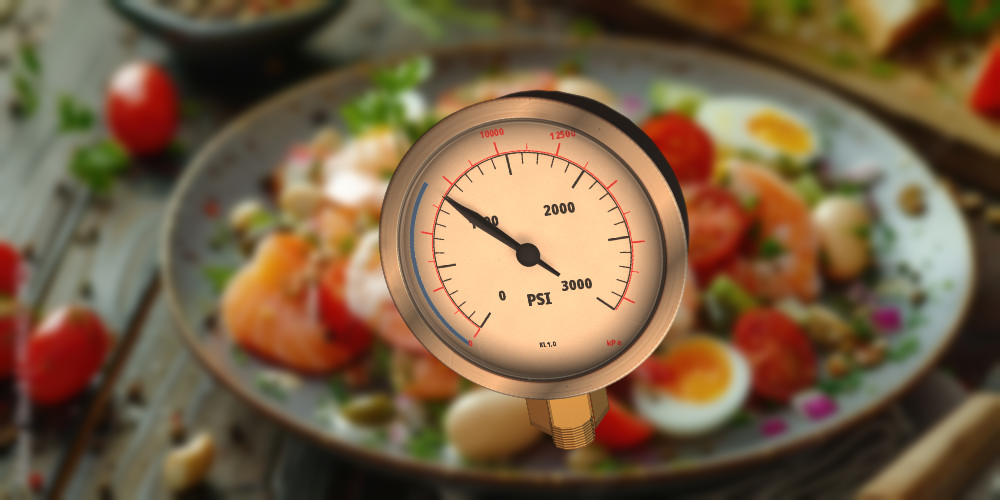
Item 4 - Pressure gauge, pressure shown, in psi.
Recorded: 1000 psi
